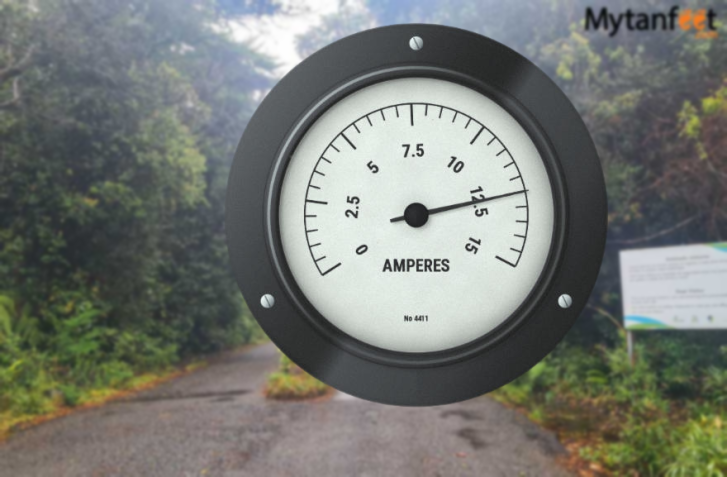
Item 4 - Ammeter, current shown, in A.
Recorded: 12.5 A
